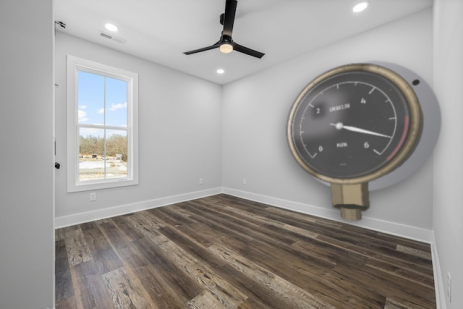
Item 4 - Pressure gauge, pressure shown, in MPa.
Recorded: 5.5 MPa
